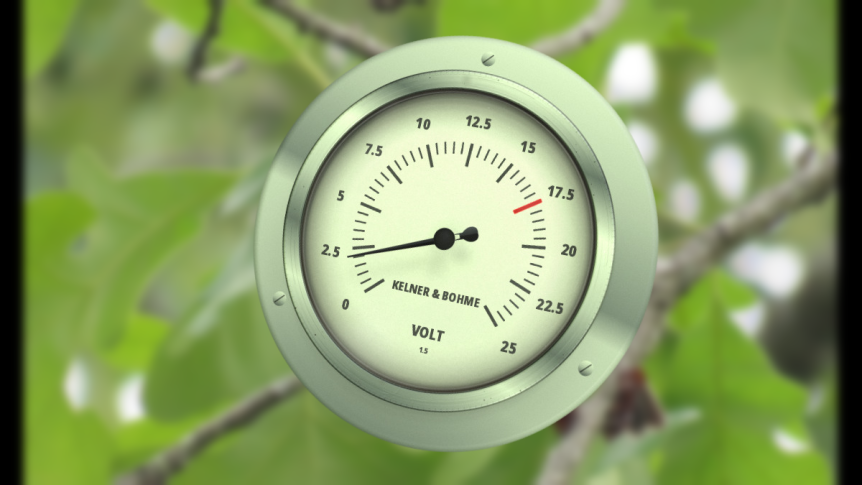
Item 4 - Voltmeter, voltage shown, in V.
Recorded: 2 V
